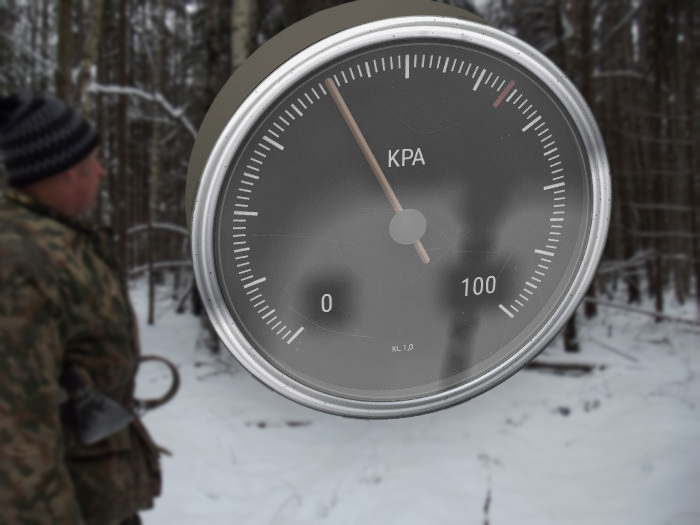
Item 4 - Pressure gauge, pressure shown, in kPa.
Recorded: 40 kPa
